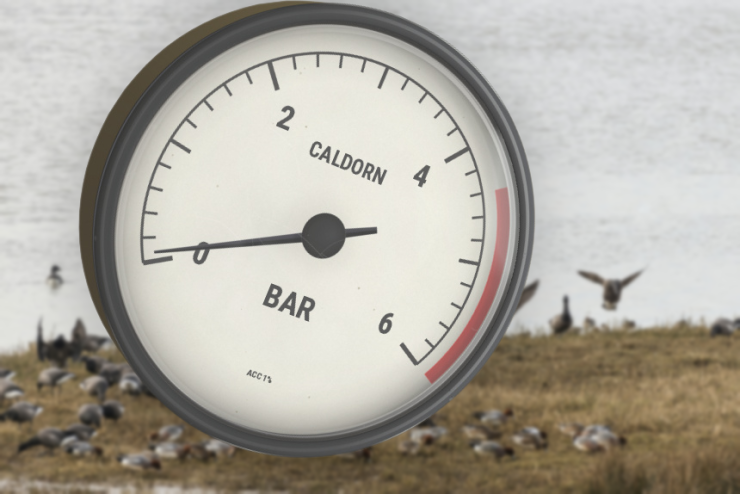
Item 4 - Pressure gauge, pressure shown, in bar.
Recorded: 0.1 bar
